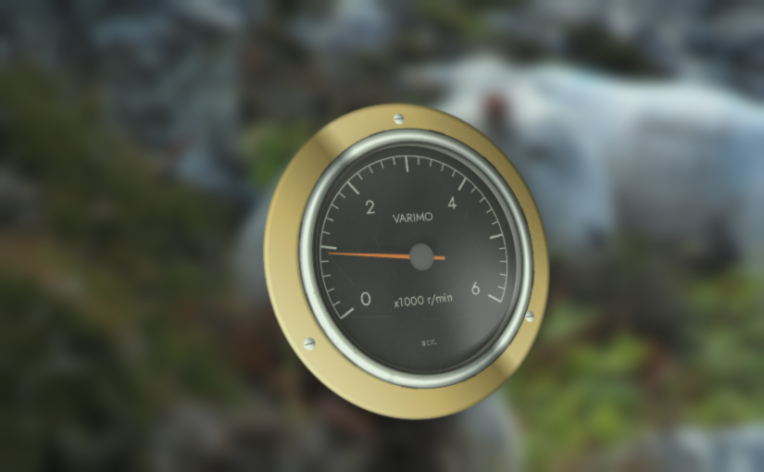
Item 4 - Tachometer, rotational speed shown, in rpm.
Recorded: 900 rpm
